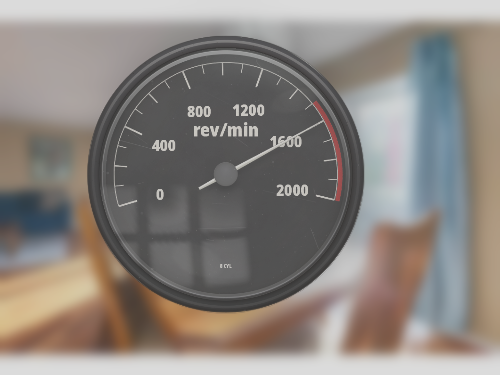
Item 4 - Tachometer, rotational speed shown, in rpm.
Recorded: 1600 rpm
